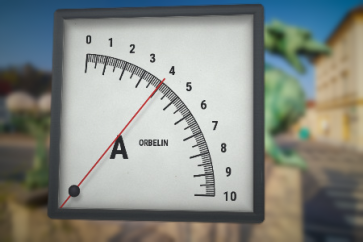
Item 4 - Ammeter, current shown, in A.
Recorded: 4 A
